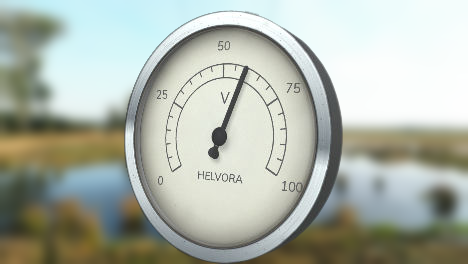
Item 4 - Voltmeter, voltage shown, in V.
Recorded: 60 V
